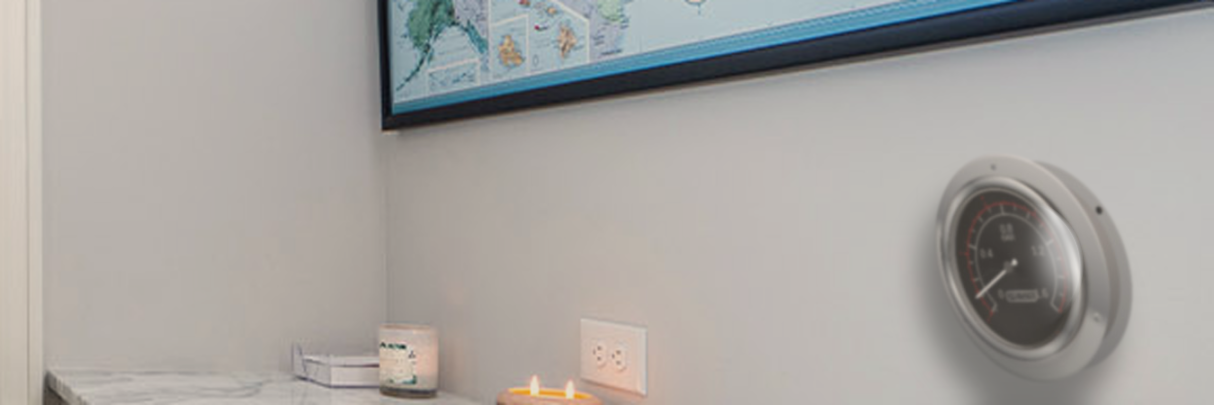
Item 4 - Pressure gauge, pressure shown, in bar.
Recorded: 0.1 bar
